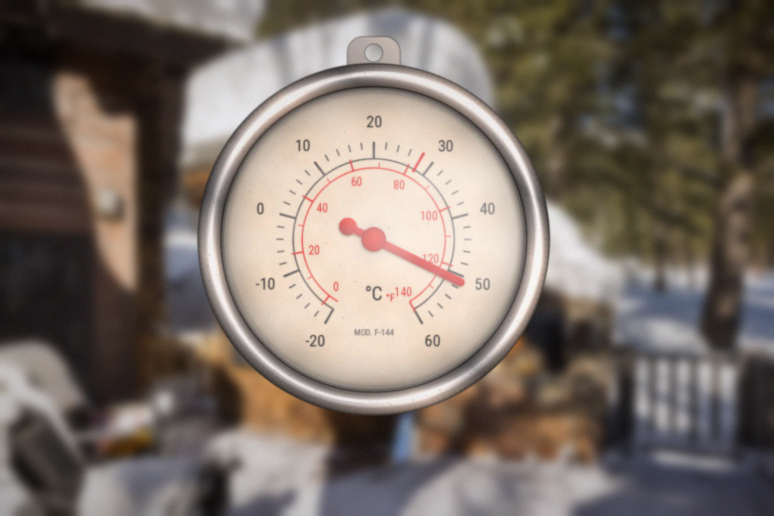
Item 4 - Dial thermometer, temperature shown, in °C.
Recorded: 51 °C
